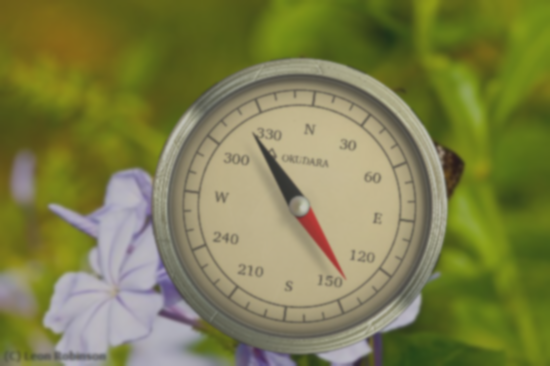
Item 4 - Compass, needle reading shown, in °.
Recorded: 140 °
